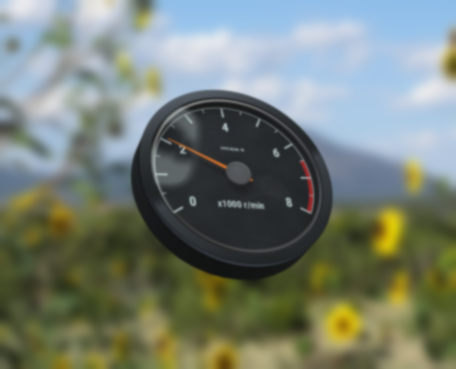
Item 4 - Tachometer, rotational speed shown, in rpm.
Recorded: 2000 rpm
